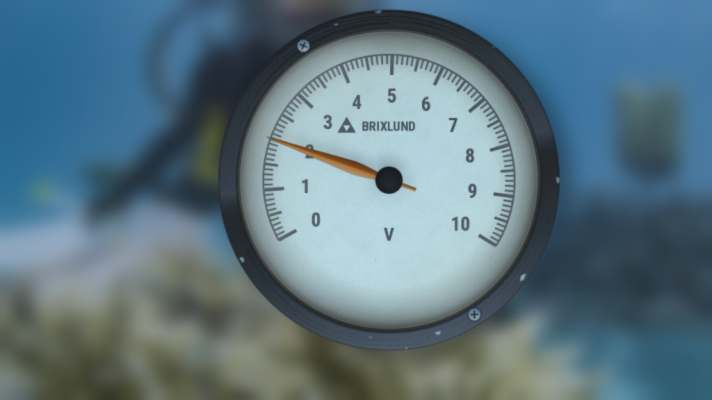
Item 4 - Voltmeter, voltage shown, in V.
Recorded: 2 V
